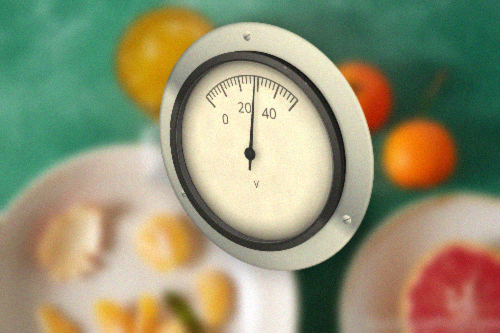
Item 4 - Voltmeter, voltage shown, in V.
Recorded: 30 V
